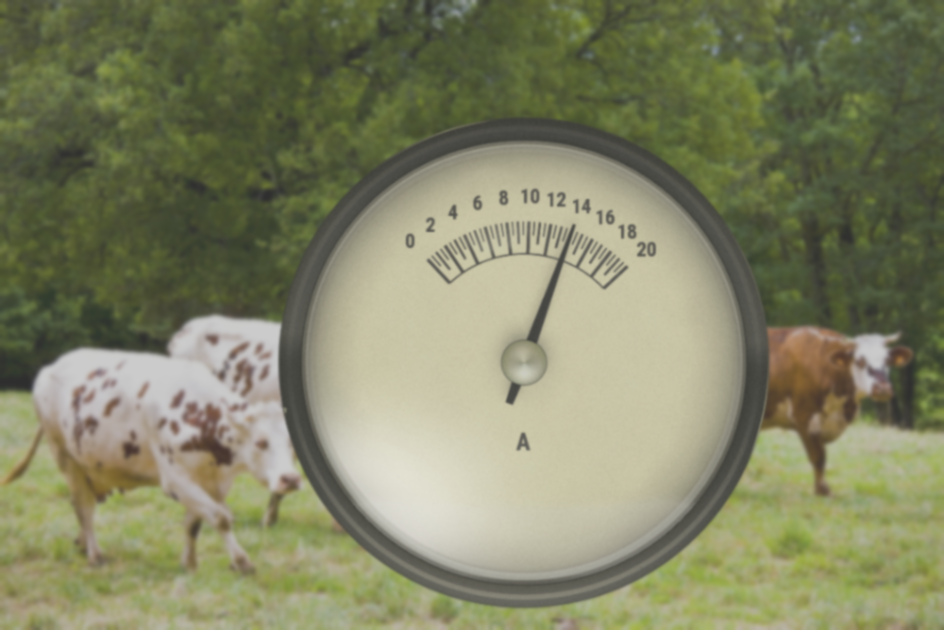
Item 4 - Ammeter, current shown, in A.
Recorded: 14 A
